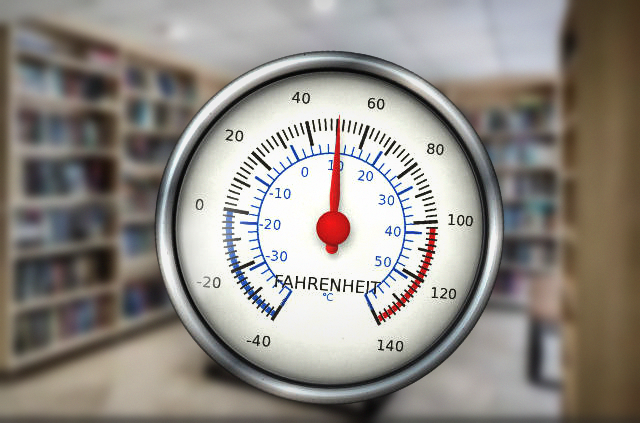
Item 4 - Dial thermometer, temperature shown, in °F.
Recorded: 50 °F
